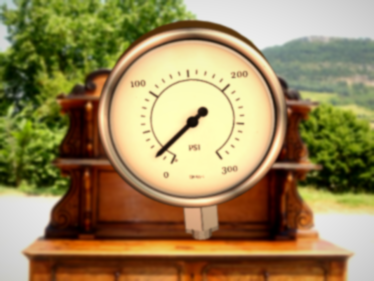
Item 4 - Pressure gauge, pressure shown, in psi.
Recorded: 20 psi
